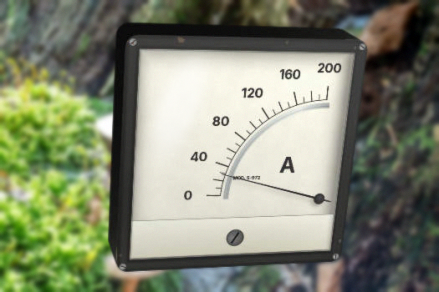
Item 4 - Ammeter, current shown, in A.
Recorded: 30 A
